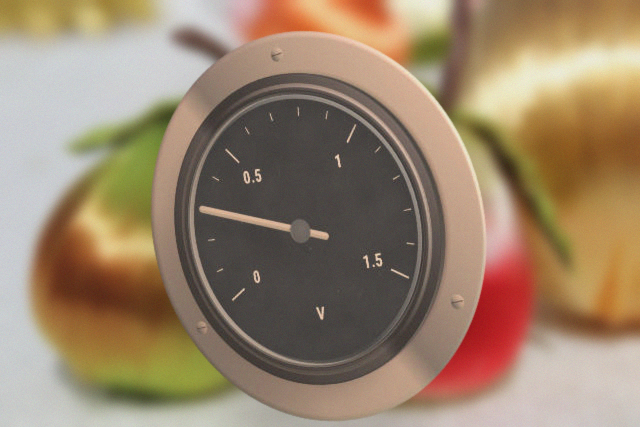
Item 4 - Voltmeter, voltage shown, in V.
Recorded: 0.3 V
